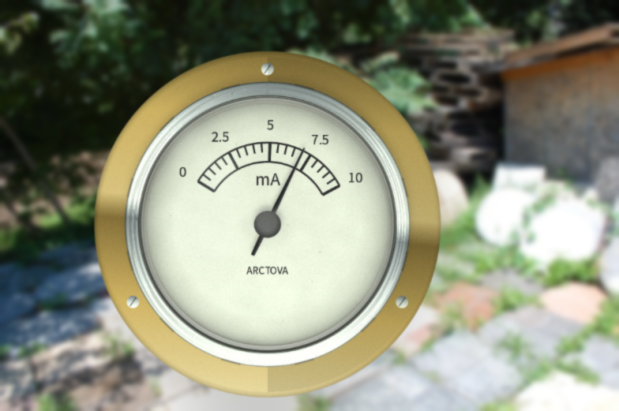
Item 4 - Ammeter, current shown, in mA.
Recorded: 7 mA
